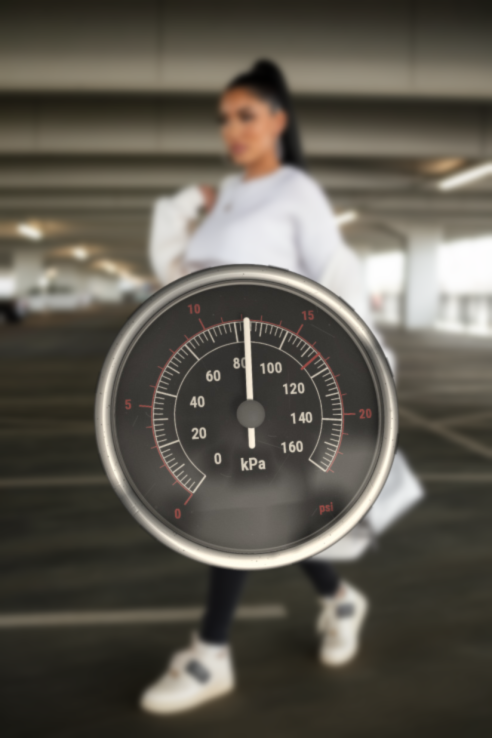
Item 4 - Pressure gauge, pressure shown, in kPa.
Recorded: 84 kPa
